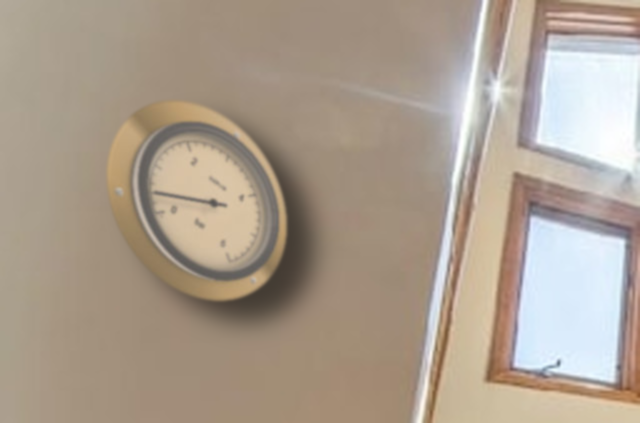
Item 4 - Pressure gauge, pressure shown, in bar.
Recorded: 0.4 bar
